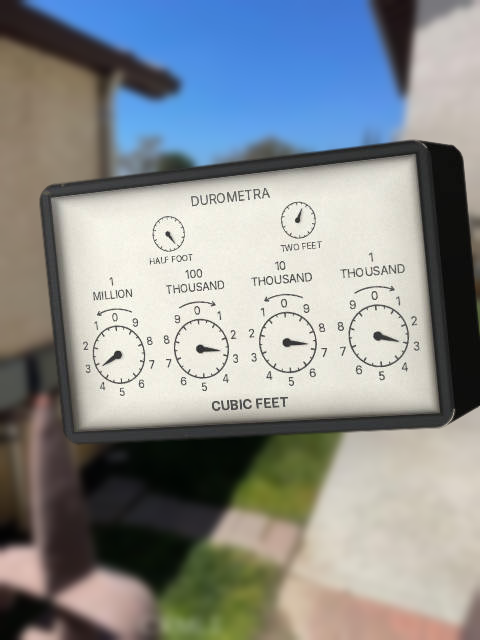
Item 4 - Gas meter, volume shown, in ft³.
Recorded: 327300 ft³
